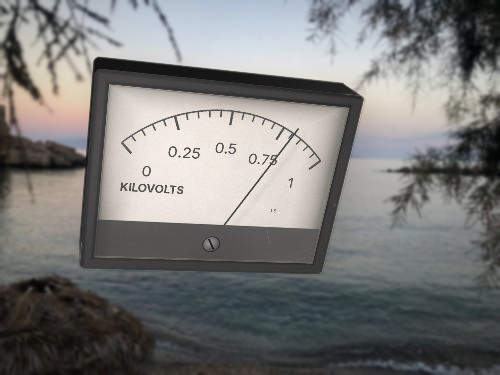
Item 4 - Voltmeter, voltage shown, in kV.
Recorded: 0.8 kV
